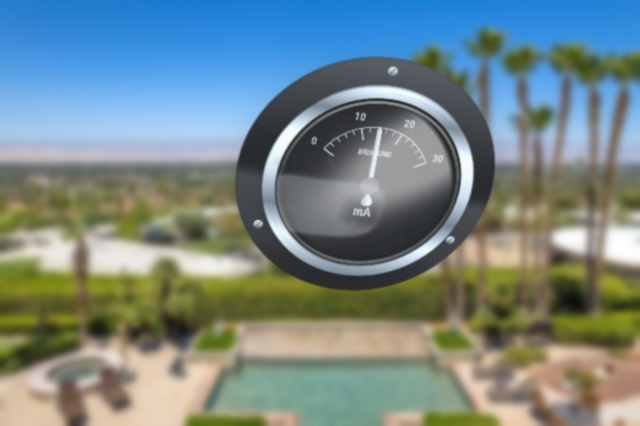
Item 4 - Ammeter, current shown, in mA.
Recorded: 14 mA
